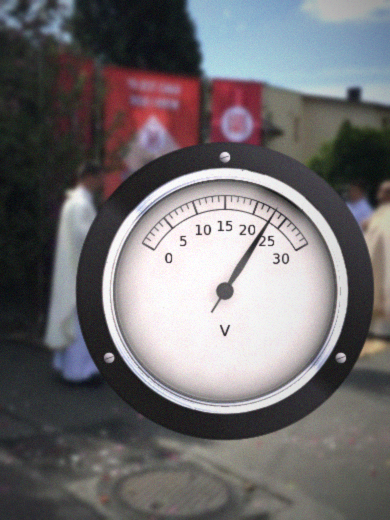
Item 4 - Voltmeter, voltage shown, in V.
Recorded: 23 V
